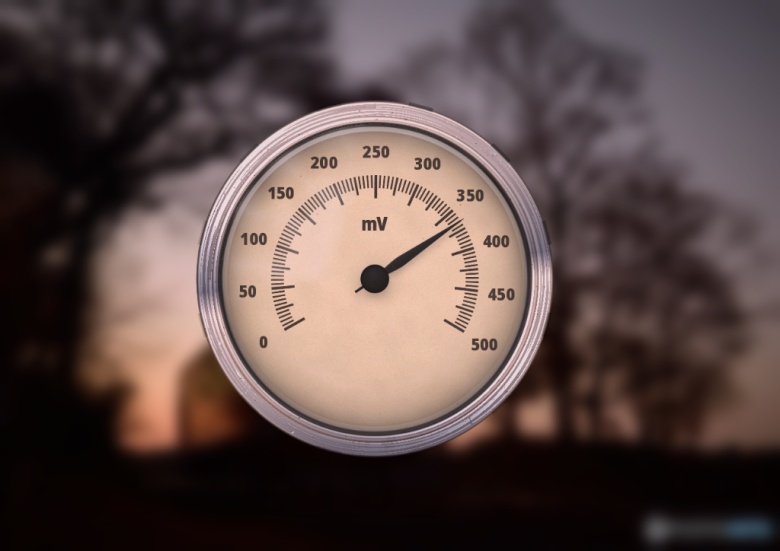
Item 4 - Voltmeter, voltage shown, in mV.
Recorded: 365 mV
